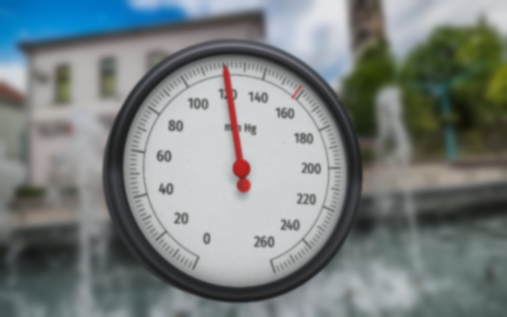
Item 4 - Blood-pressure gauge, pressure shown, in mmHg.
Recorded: 120 mmHg
